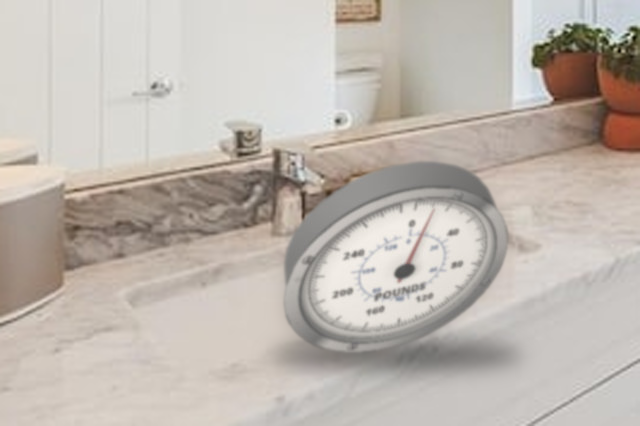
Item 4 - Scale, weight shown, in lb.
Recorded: 10 lb
